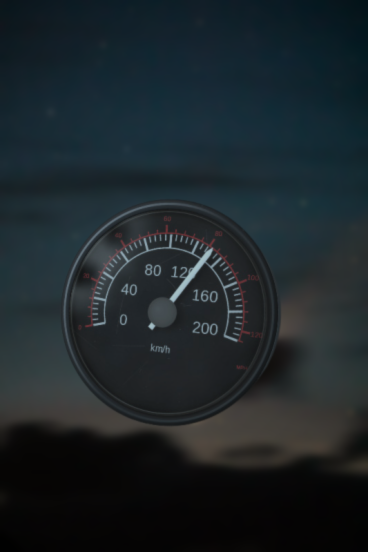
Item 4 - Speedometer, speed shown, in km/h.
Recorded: 132 km/h
